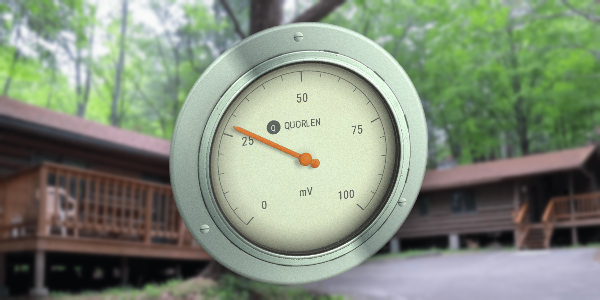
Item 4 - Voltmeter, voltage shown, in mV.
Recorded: 27.5 mV
